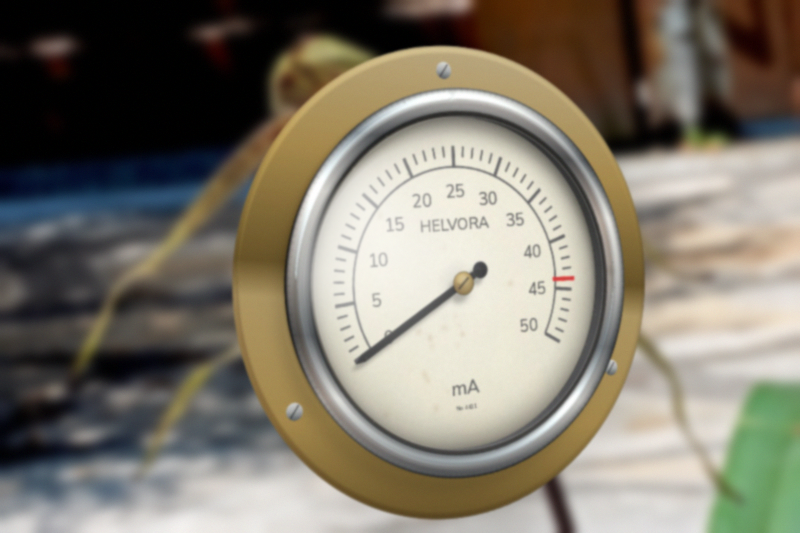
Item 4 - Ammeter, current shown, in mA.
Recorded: 0 mA
